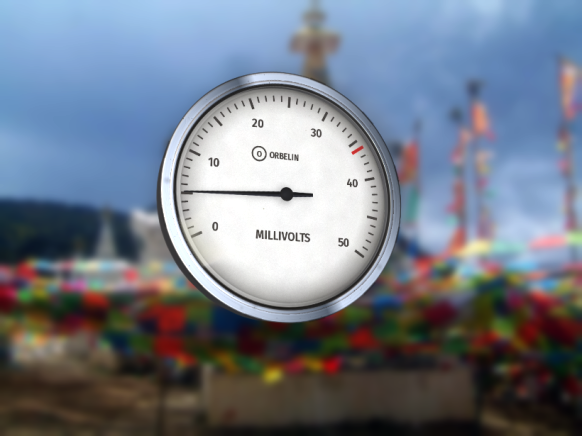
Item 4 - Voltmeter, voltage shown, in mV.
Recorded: 5 mV
